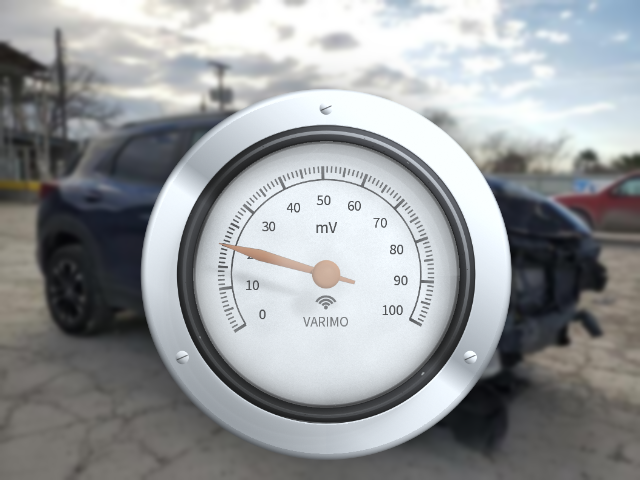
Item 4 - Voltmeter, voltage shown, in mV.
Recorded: 20 mV
